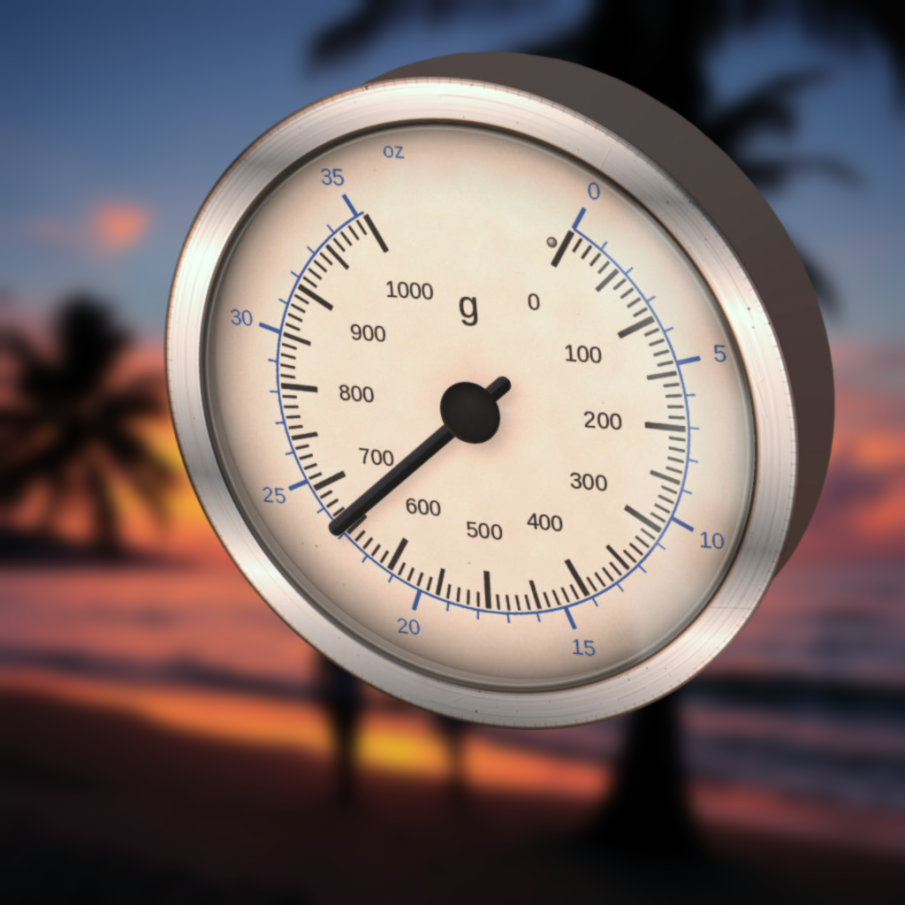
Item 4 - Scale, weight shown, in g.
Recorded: 660 g
